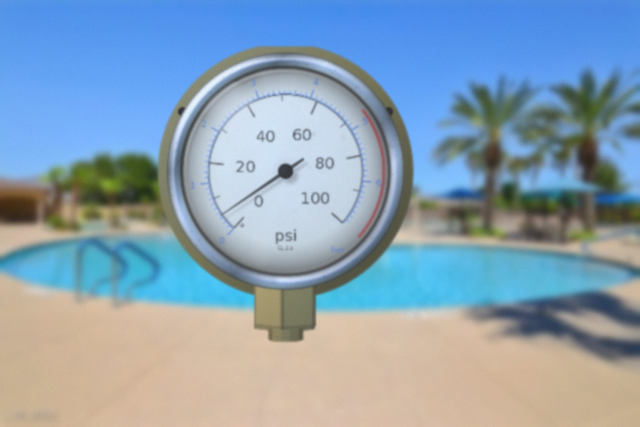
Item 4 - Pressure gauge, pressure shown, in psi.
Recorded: 5 psi
